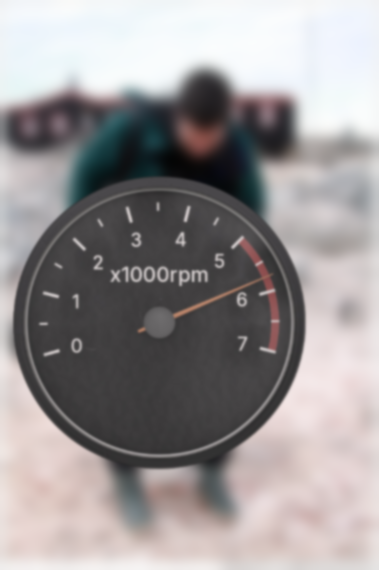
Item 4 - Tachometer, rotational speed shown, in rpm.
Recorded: 5750 rpm
